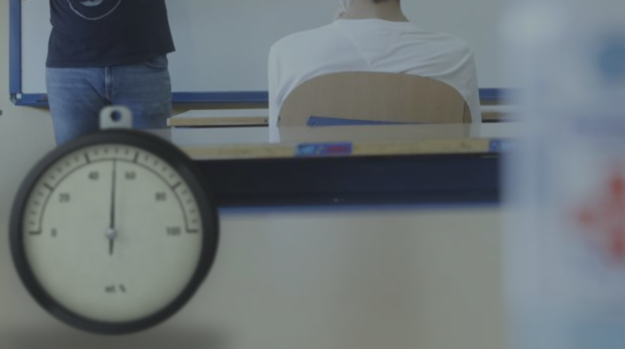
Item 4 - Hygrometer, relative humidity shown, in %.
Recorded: 52 %
